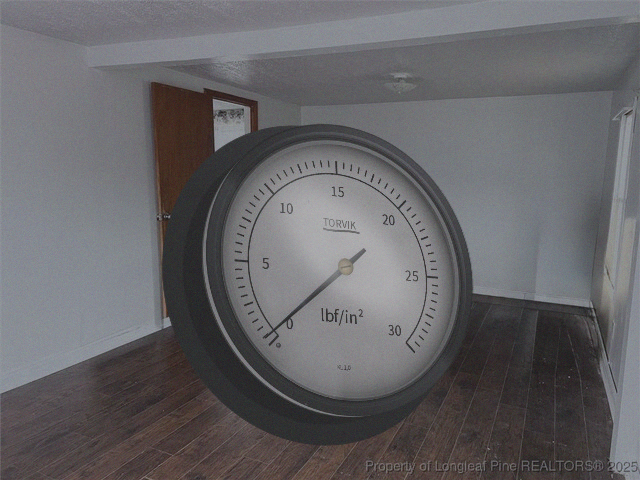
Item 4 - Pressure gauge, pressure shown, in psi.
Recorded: 0.5 psi
